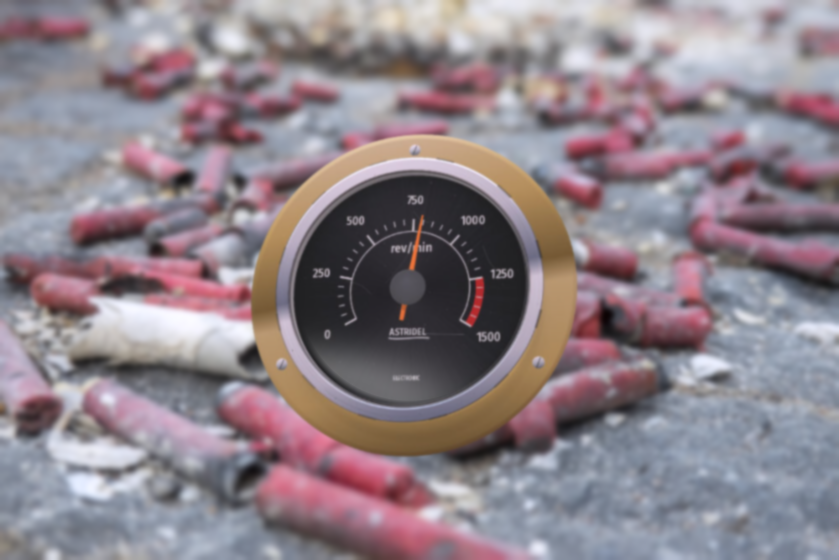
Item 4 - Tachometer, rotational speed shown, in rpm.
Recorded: 800 rpm
